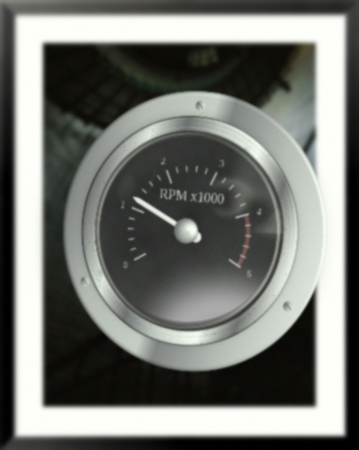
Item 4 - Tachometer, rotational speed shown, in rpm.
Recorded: 1200 rpm
